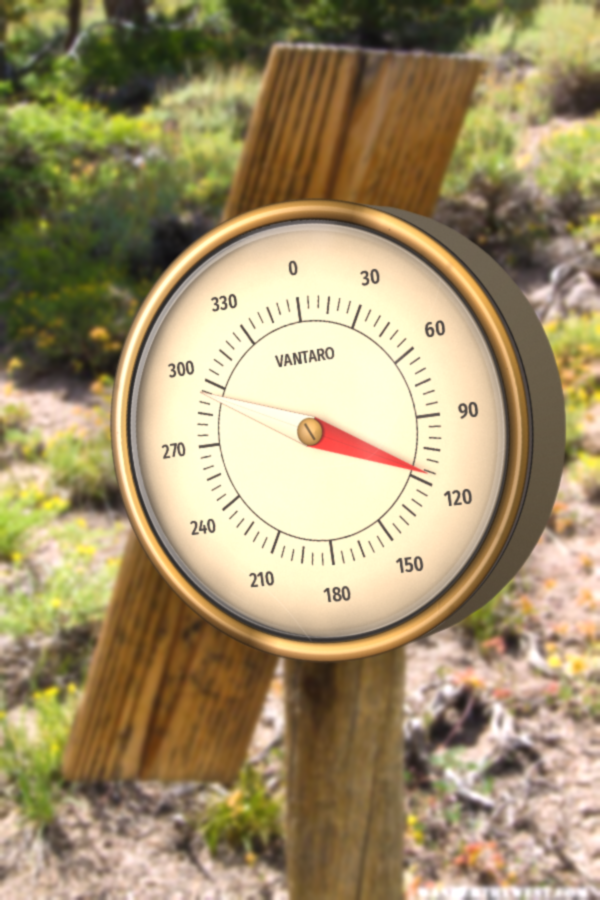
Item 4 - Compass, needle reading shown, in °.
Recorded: 115 °
